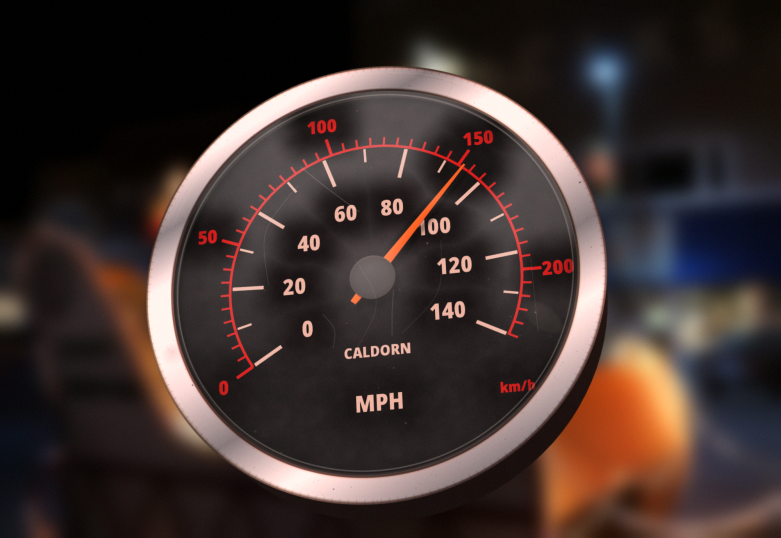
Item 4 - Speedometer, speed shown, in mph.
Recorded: 95 mph
